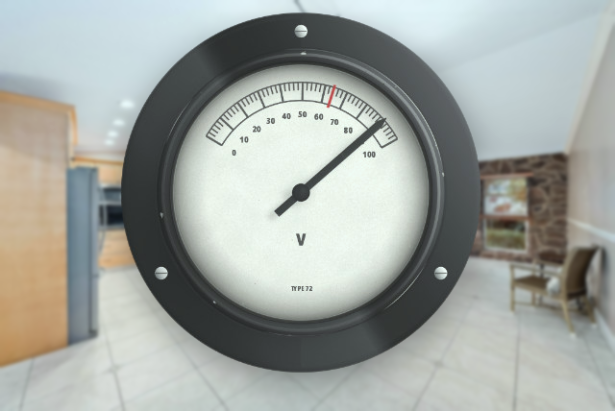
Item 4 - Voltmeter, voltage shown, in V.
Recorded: 90 V
